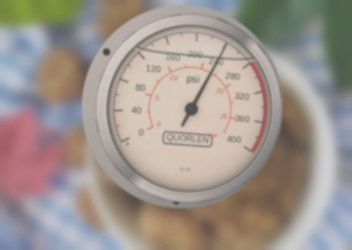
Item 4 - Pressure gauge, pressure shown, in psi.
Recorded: 240 psi
